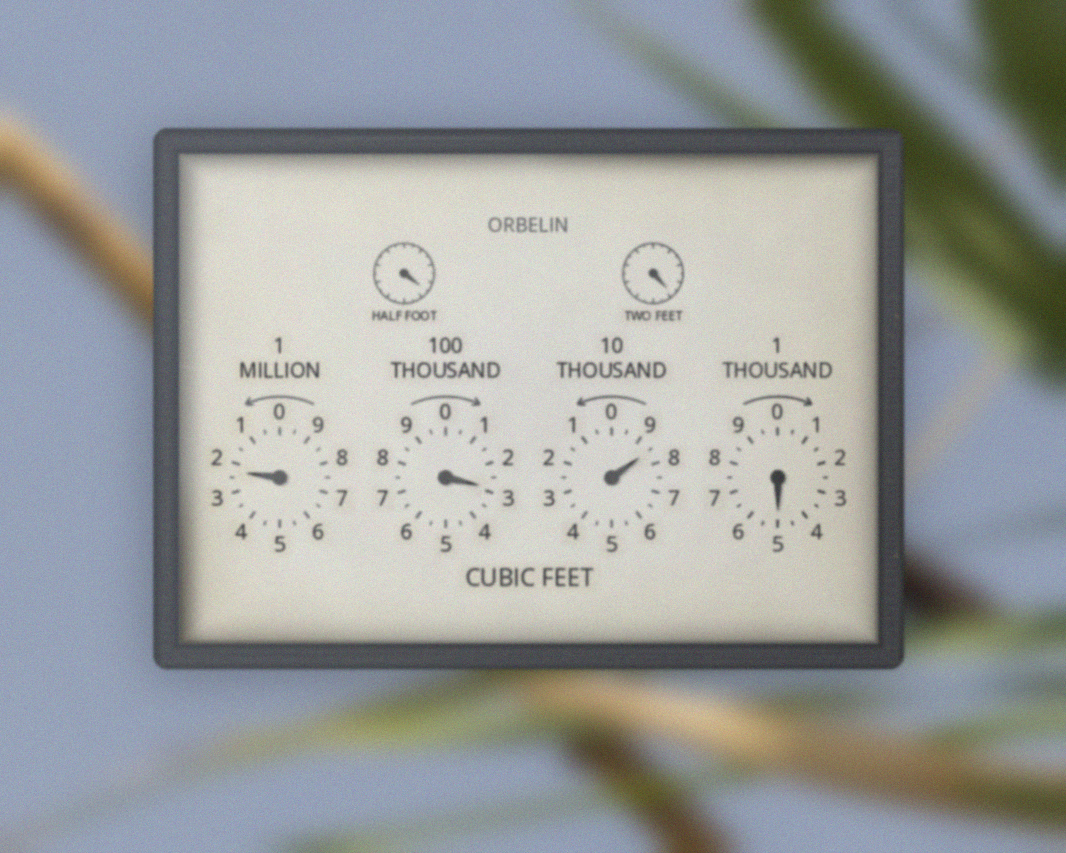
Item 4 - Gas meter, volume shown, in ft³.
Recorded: 228500 ft³
